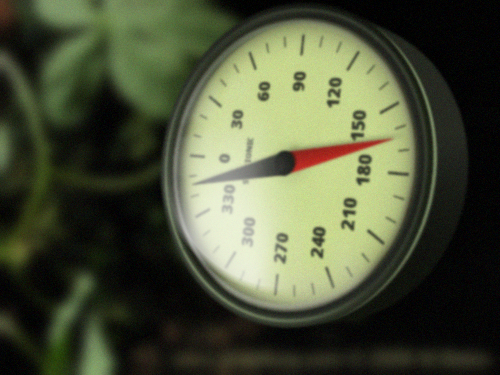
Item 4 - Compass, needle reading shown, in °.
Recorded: 165 °
